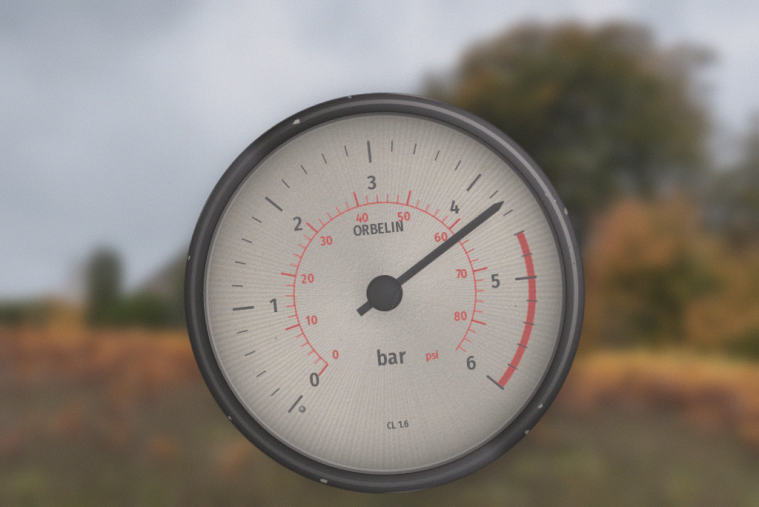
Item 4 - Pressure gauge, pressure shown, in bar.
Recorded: 4.3 bar
